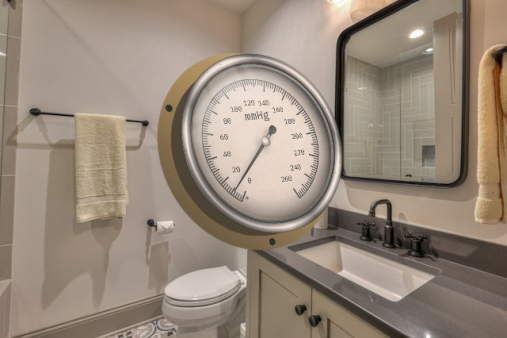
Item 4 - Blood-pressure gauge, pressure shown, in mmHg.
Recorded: 10 mmHg
